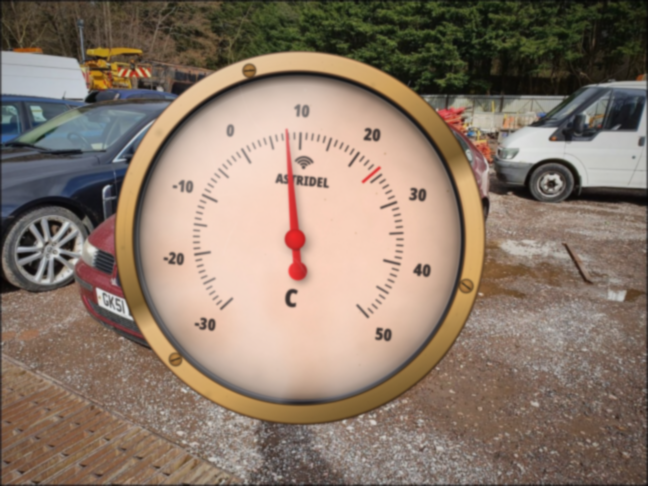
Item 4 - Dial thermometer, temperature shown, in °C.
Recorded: 8 °C
